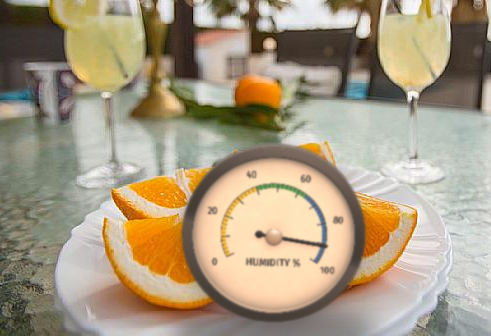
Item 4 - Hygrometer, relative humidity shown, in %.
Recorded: 90 %
